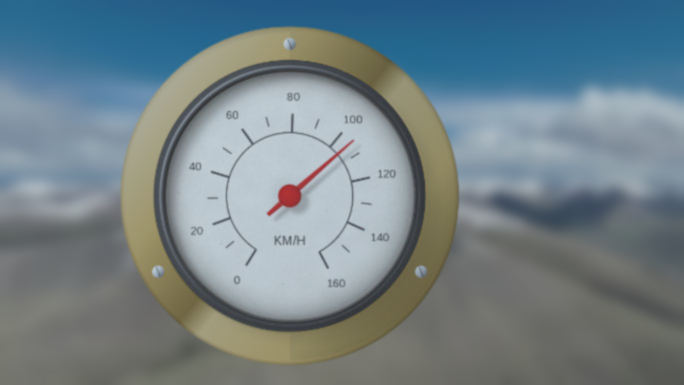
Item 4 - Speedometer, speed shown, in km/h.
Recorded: 105 km/h
